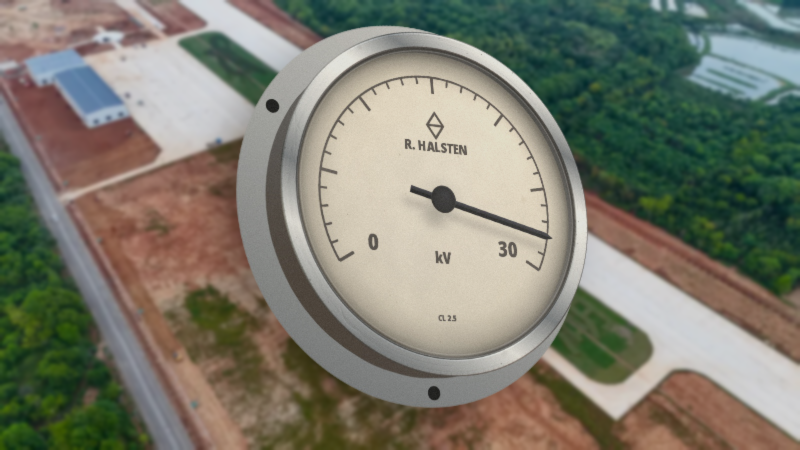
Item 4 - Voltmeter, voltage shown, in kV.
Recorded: 28 kV
